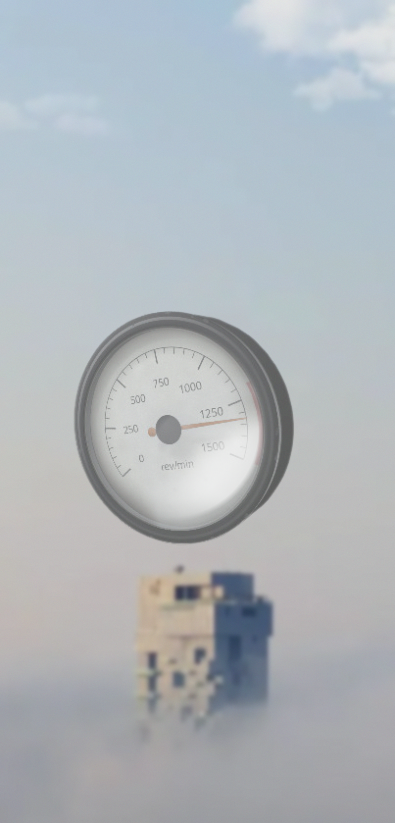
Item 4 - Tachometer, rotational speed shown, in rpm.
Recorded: 1325 rpm
